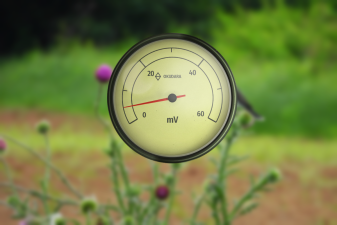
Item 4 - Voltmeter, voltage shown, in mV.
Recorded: 5 mV
